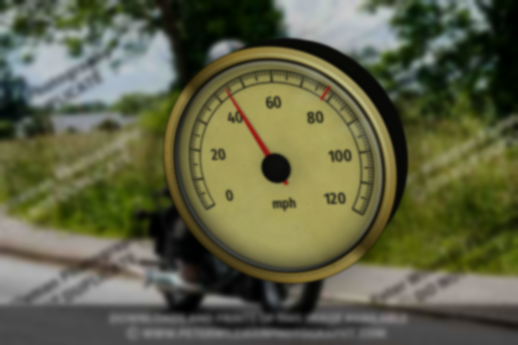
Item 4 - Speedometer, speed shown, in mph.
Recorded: 45 mph
